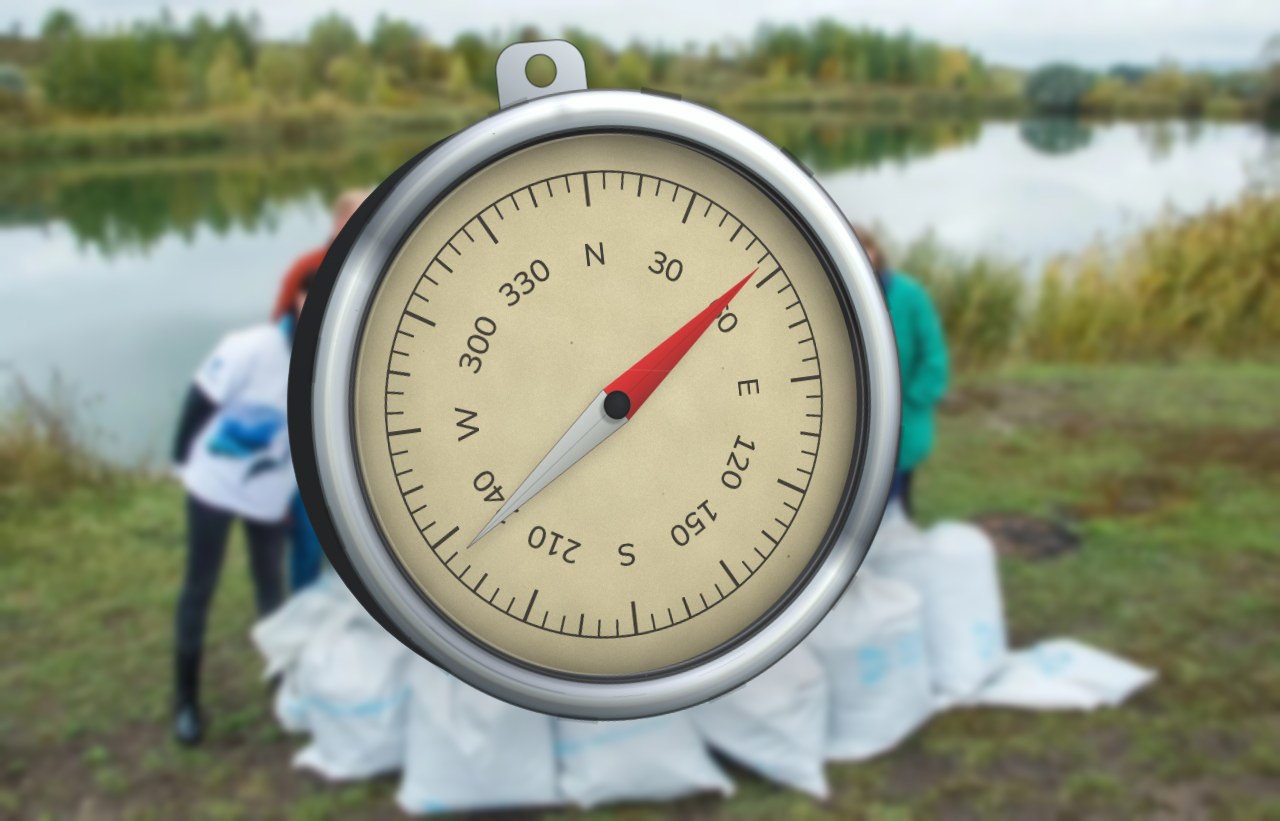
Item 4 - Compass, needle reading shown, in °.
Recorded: 55 °
